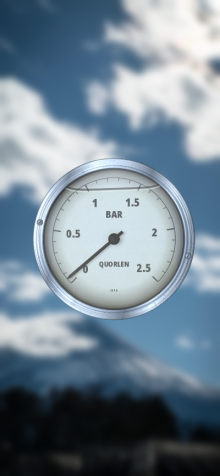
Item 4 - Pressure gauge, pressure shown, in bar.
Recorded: 0.05 bar
